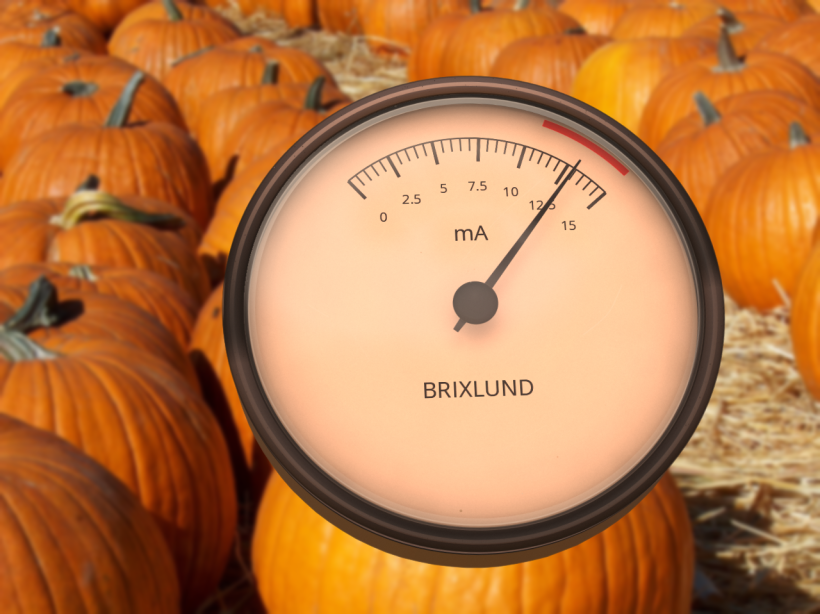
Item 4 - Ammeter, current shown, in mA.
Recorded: 13 mA
